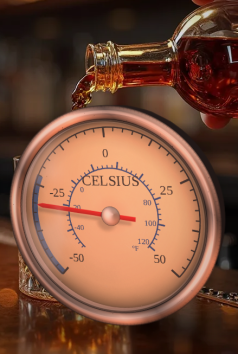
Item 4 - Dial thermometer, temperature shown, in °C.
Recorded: -30 °C
